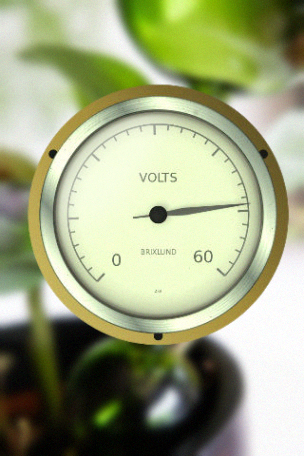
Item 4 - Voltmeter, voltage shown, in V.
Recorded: 49 V
